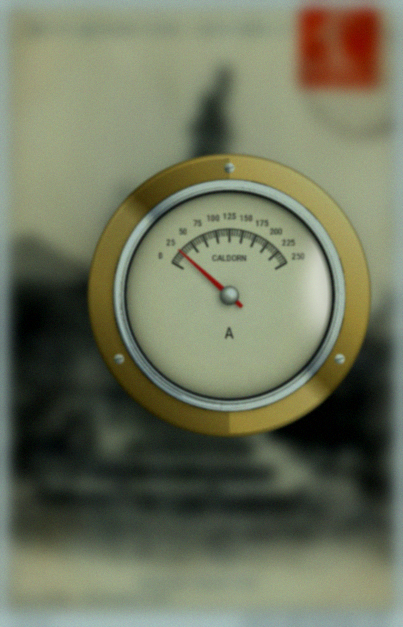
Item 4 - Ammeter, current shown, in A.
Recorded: 25 A
